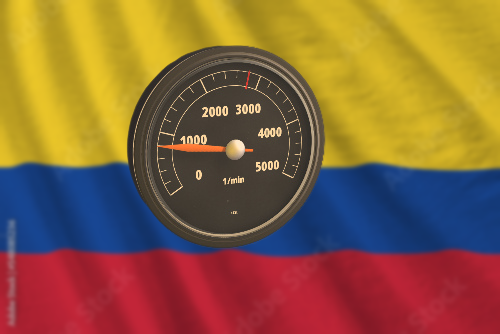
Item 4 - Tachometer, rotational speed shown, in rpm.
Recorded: 800 rpm
